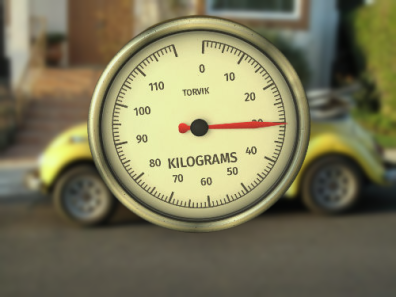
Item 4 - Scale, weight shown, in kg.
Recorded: 30 kg
